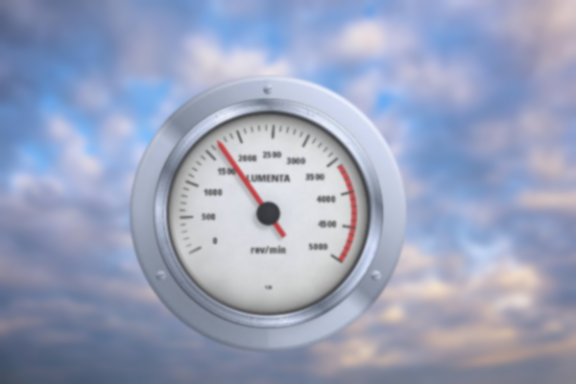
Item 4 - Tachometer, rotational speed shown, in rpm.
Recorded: 1700 rpm
